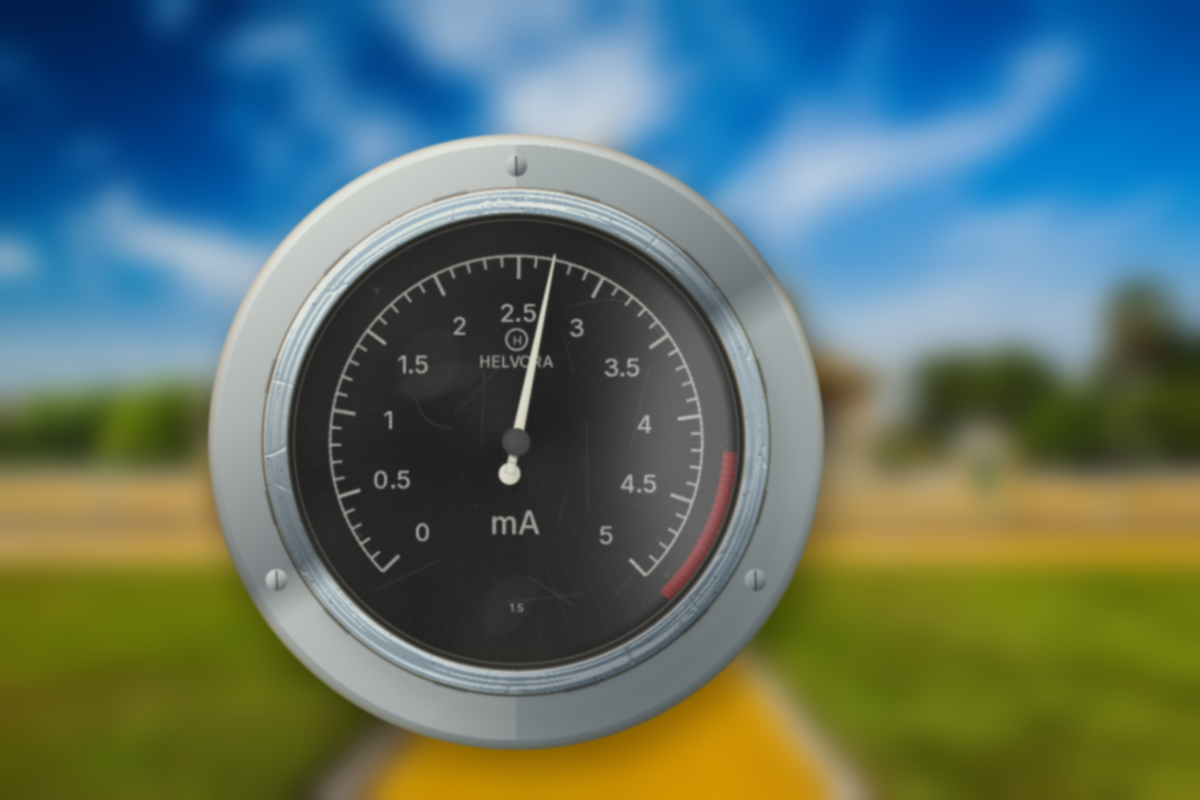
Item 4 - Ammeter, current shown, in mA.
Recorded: 2.7 mA
